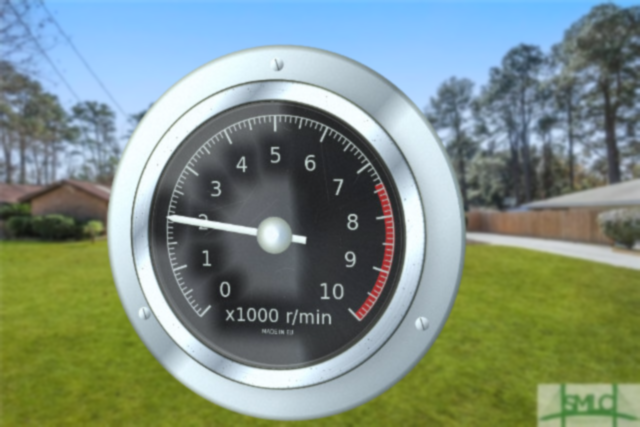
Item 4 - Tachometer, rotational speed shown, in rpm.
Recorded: 2000 rpm
